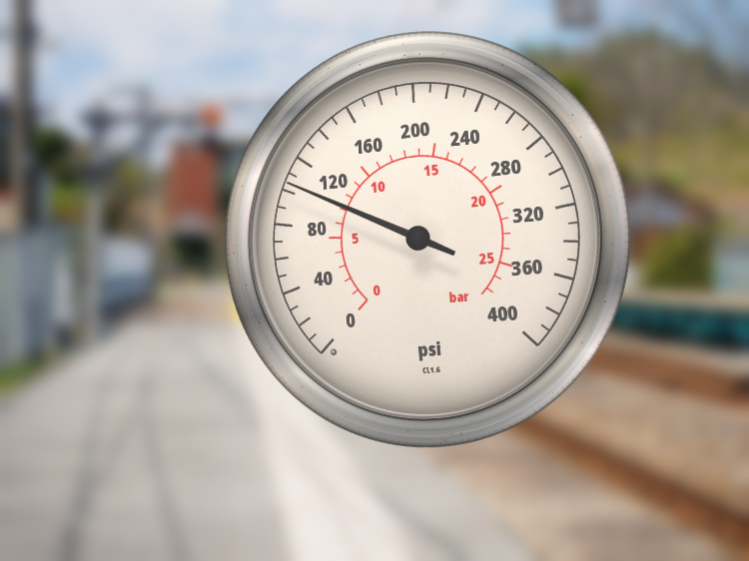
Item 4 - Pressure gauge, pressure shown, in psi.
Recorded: 105 psi
